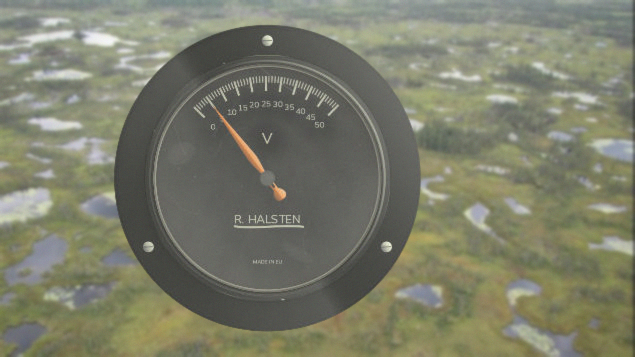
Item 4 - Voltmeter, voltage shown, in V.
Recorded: 5 V
